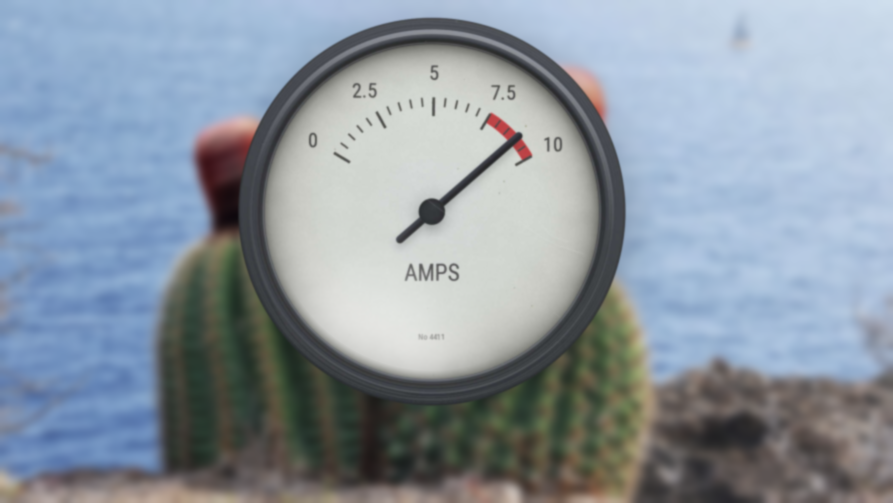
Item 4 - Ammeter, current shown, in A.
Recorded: 9 A
